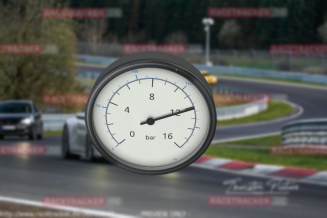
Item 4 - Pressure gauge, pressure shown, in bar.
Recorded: 12 bar
